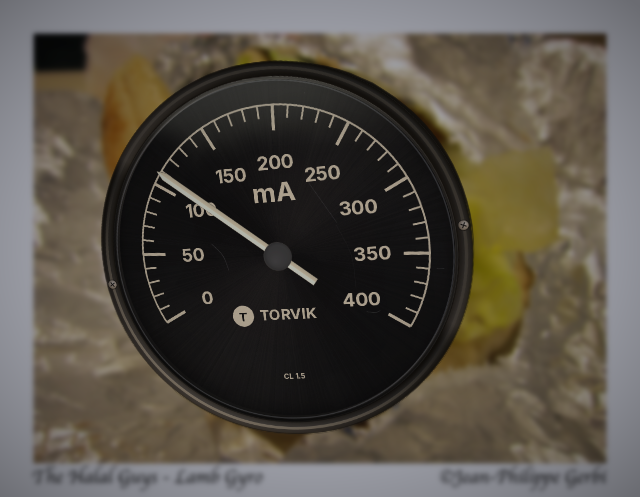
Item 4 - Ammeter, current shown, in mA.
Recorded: 110 mA
